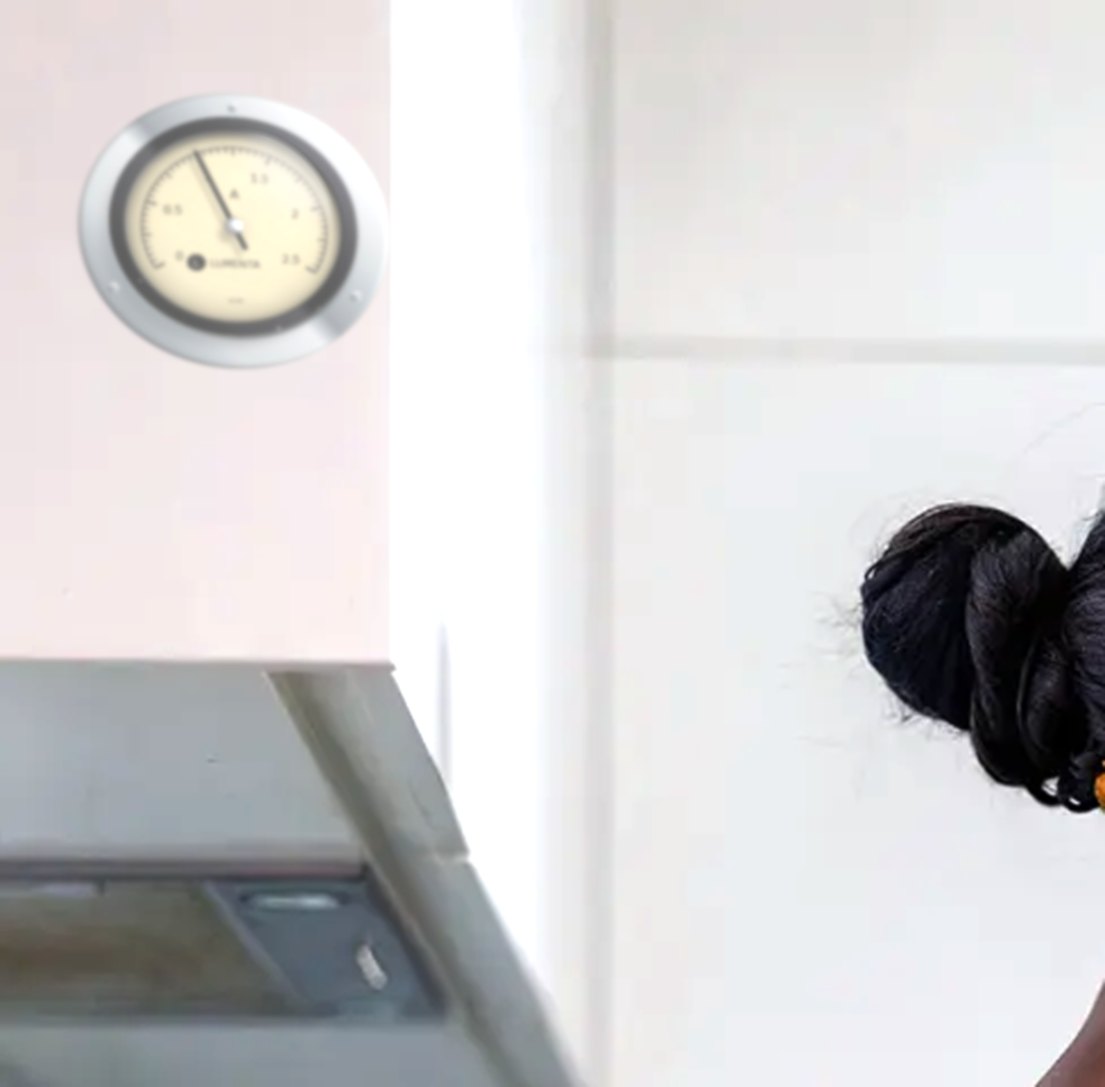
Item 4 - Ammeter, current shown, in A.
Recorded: 1 A
